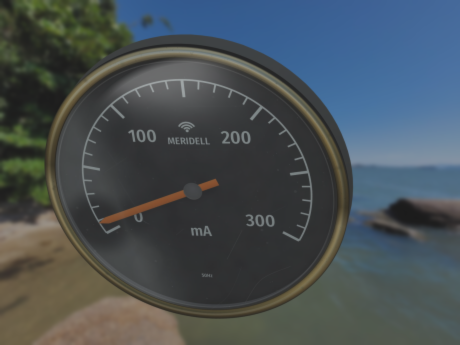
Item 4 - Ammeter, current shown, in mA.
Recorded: 10 mA
